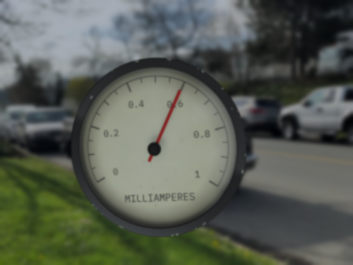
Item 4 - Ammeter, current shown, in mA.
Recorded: 0.6 mA
